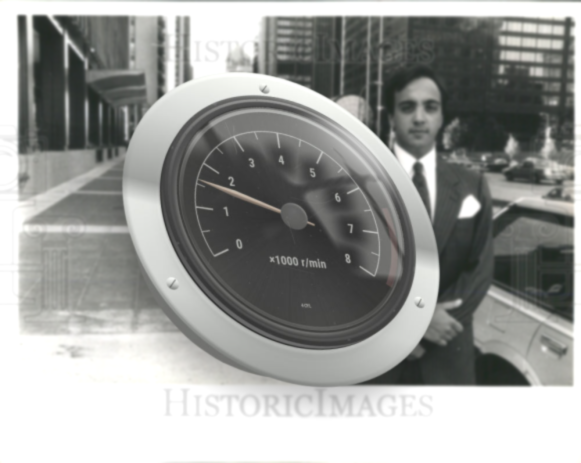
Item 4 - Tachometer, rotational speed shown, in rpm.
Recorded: 1500 rpm
